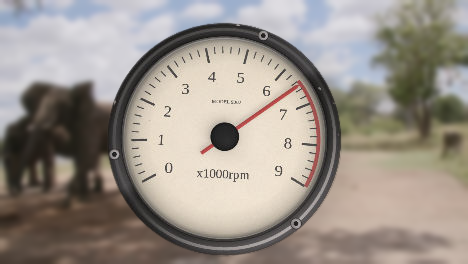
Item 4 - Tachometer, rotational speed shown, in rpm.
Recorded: 6500 rpm
